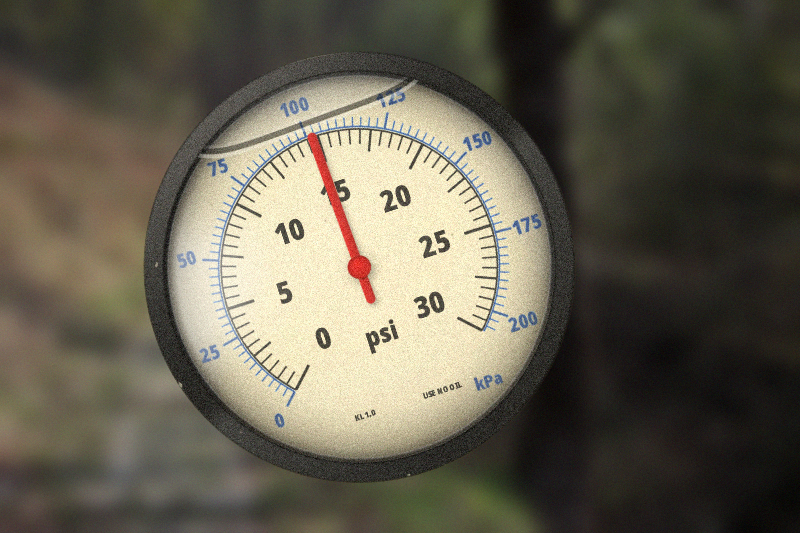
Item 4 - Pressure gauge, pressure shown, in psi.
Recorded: 14.75 psi
